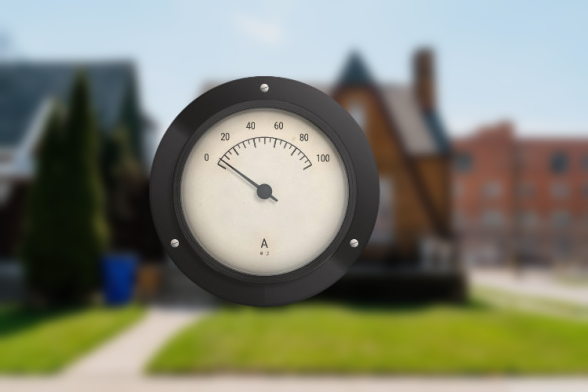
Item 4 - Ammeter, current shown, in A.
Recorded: 5 A
